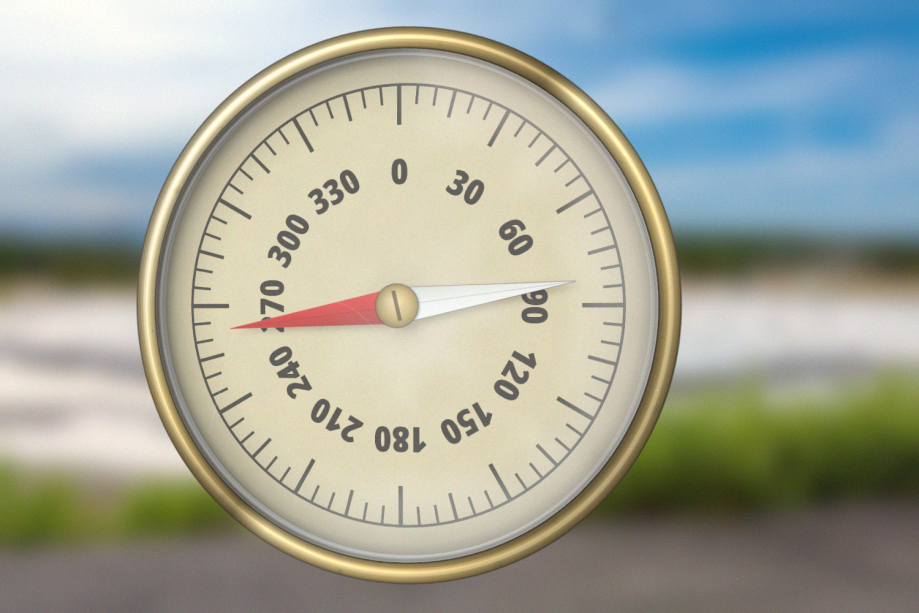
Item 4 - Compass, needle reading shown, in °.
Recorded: 262.5 °
